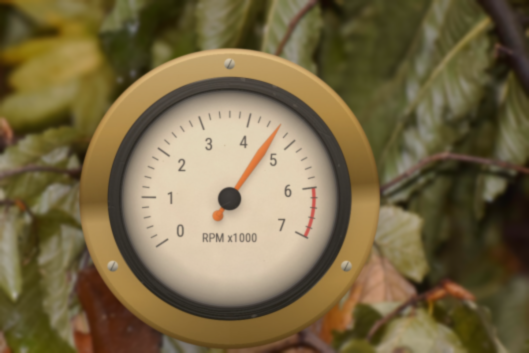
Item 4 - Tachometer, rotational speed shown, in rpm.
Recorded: 4600 rpm
